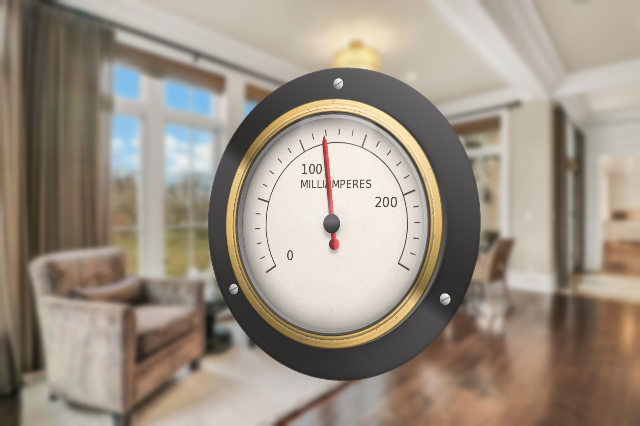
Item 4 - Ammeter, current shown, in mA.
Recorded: 120 mA
